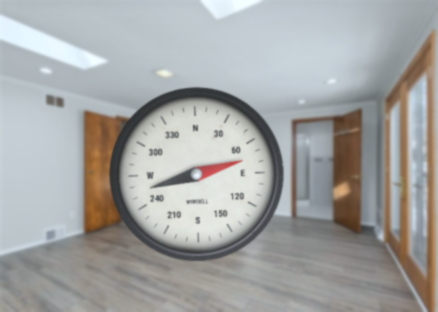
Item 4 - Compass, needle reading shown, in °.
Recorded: 75 °
